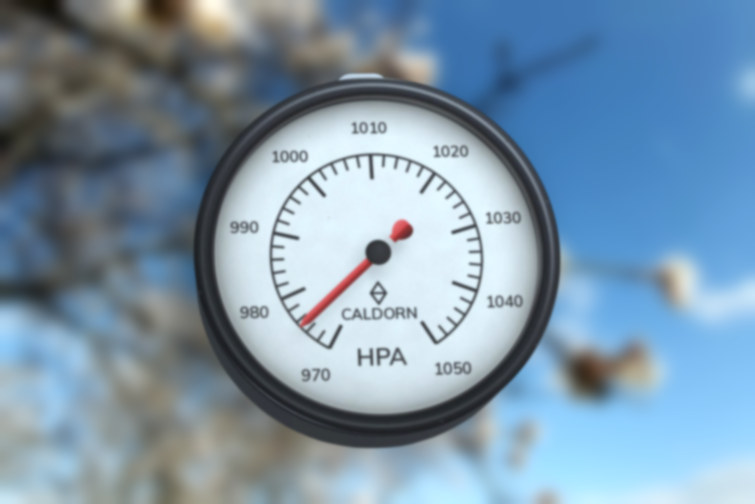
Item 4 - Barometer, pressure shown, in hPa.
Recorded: 975 hPa
